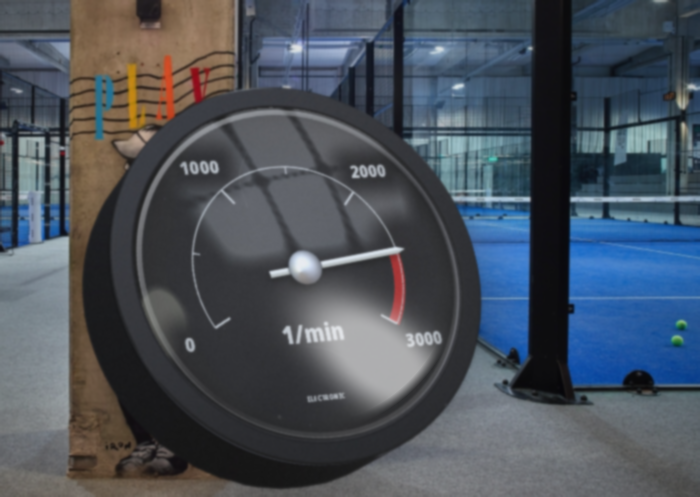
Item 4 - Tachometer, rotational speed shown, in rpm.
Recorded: 2500 rpm
